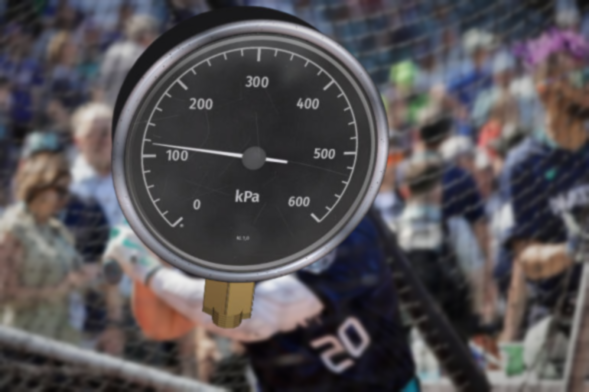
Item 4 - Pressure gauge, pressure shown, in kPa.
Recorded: 120 kPa
